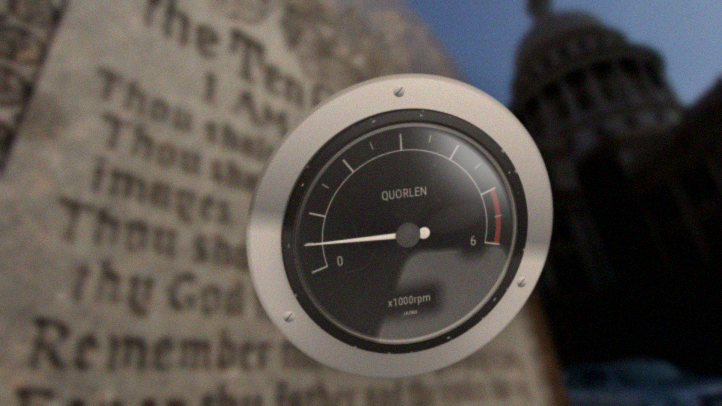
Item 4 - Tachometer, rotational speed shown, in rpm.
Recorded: 500 rpm
